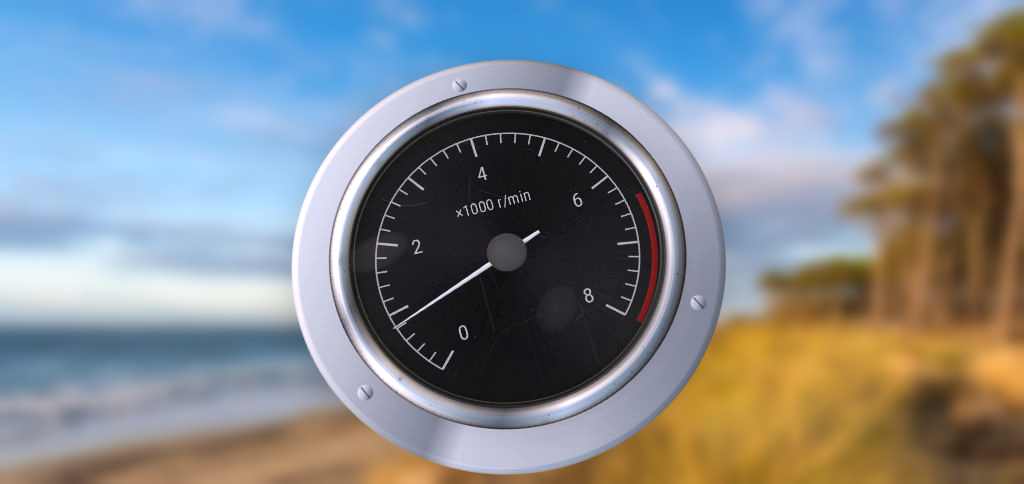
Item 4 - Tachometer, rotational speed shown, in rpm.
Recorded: 800 rpm
